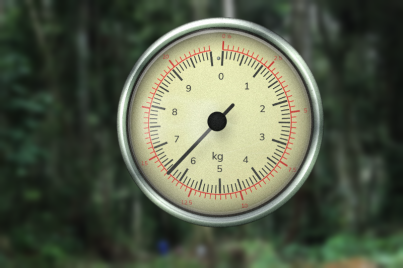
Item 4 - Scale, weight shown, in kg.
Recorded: 6.3 kg
